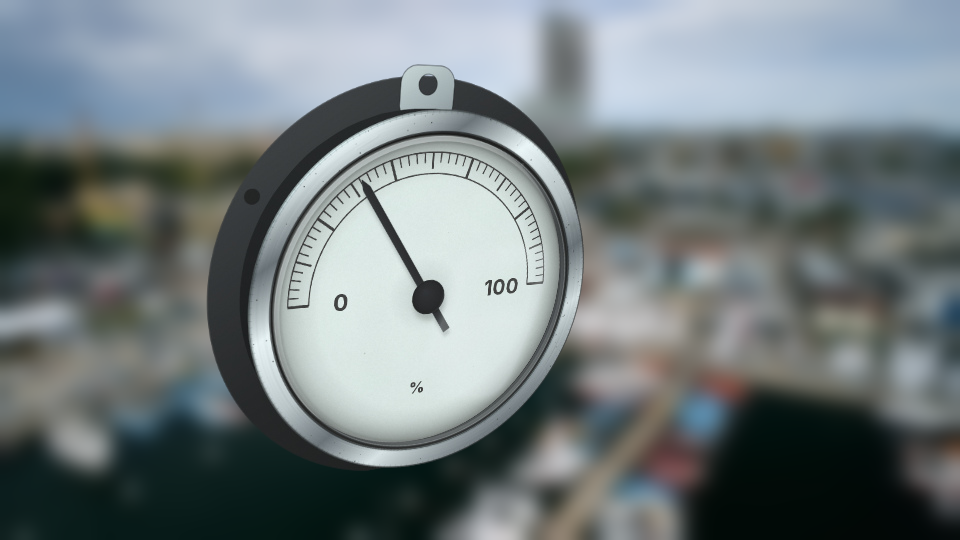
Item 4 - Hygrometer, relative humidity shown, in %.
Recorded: 32 %
